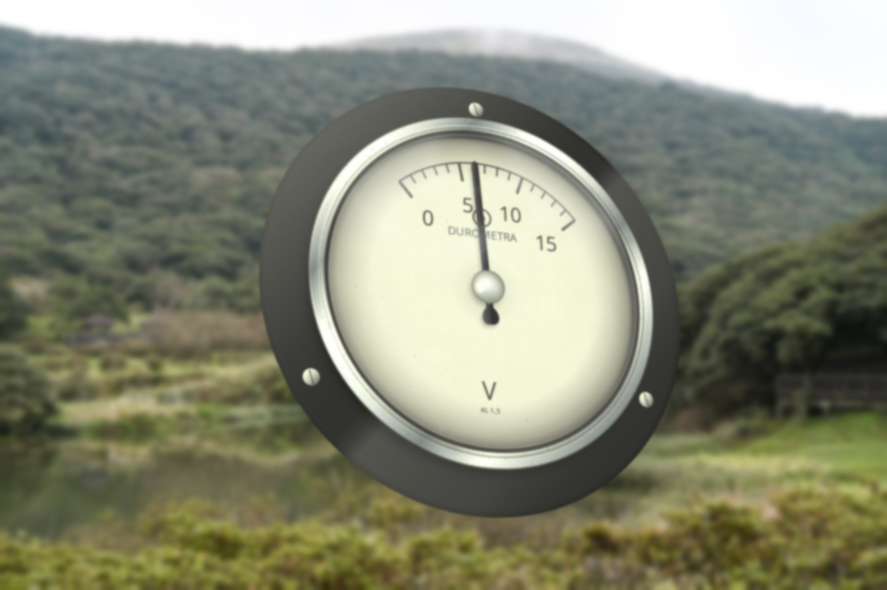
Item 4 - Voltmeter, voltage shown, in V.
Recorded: 6 V
